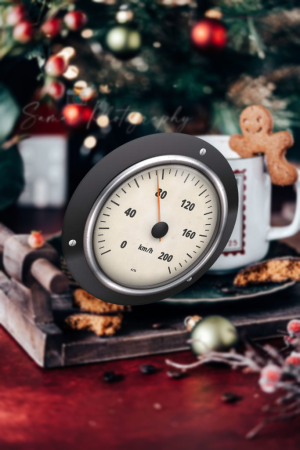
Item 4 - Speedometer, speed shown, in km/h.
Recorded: 75 km/h
